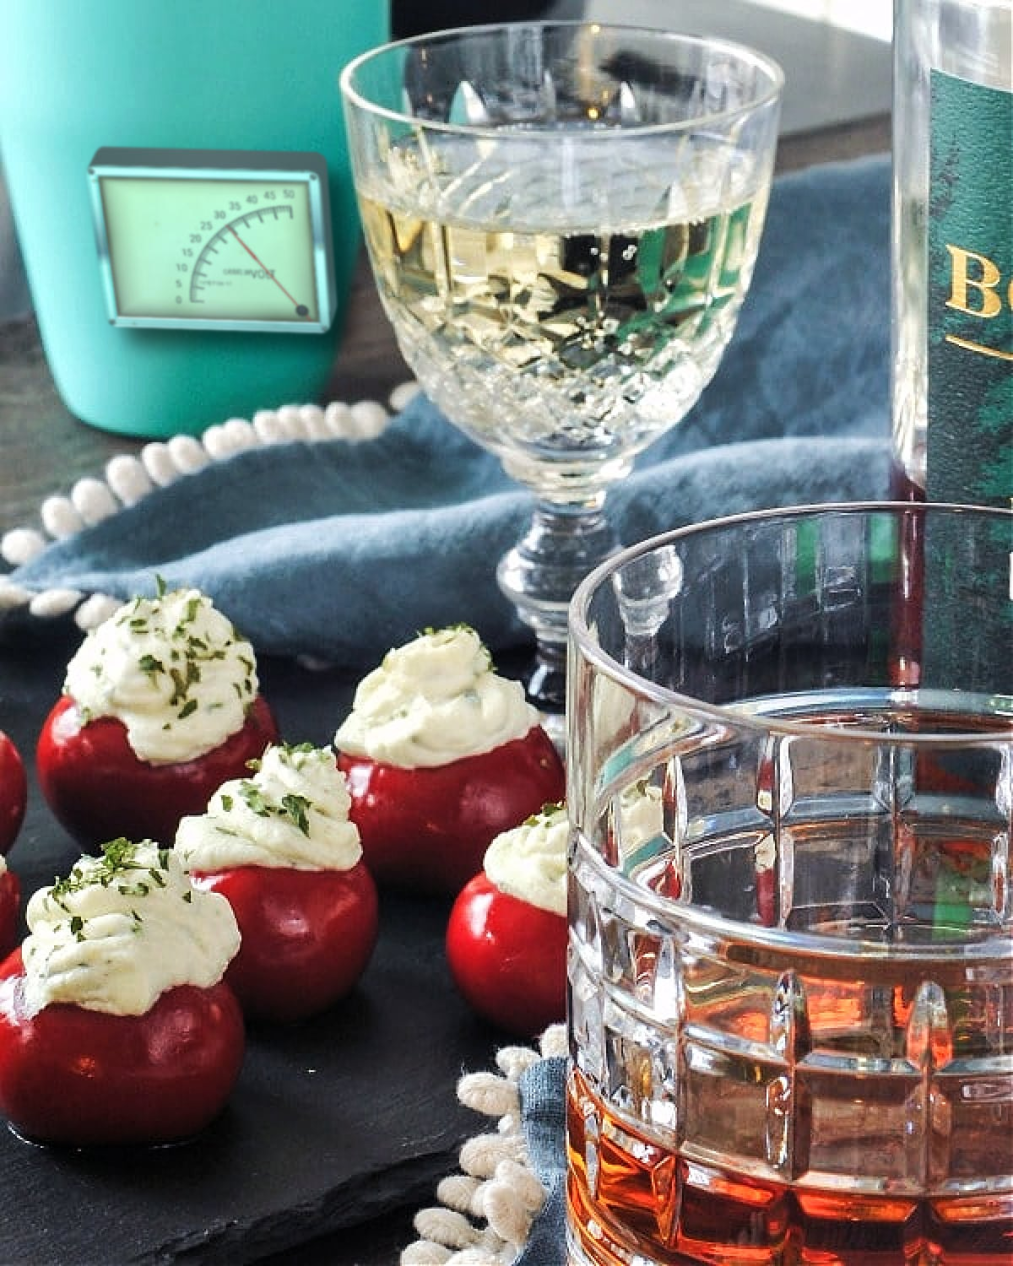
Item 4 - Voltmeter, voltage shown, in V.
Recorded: 30 V
